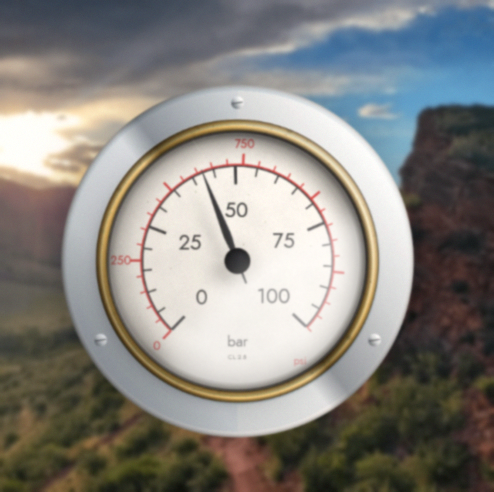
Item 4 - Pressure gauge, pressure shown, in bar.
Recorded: 42.5 bar
